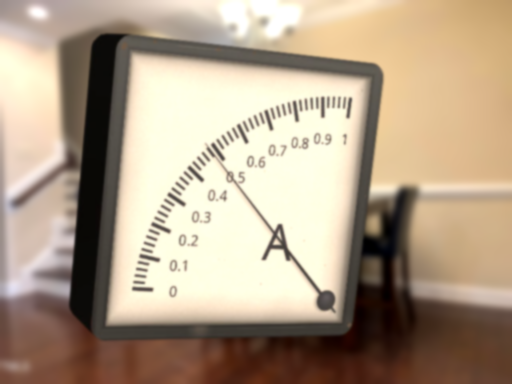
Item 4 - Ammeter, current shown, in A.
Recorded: 0.48 A
